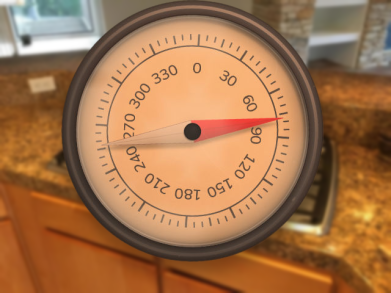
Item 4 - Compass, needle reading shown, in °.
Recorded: 77.5 °
